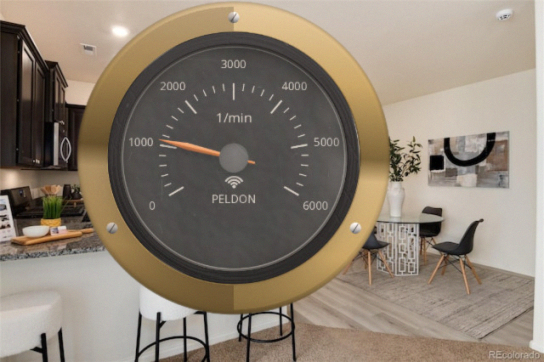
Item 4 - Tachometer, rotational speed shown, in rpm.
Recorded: 1100 rpm
